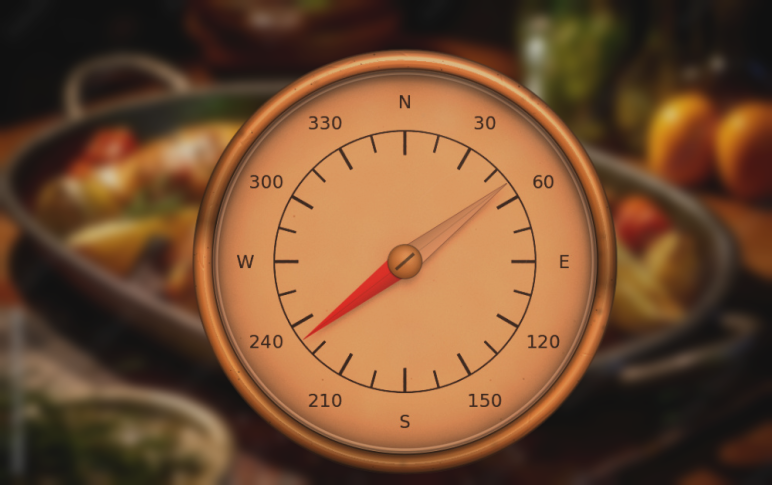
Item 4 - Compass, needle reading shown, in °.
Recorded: 232.5 °
